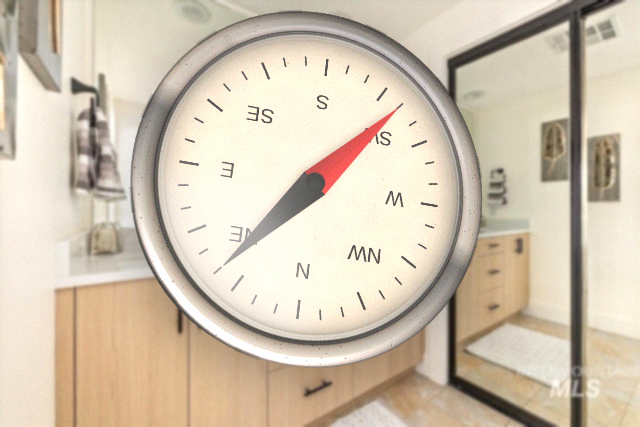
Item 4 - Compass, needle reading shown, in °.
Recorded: 220 °
